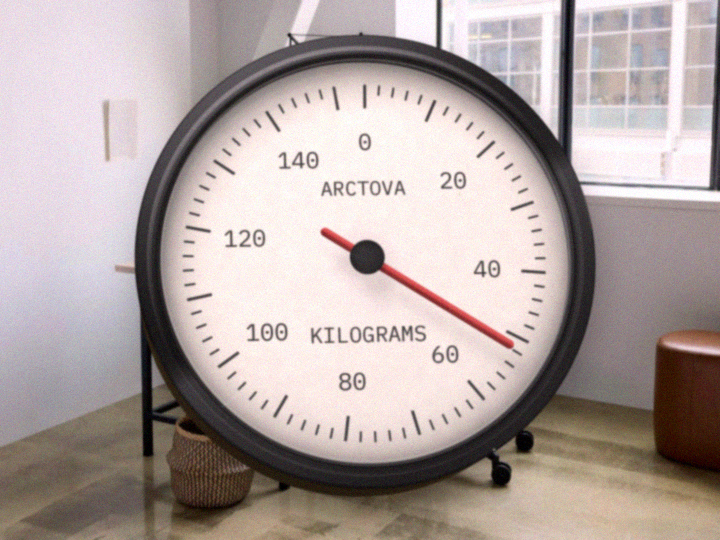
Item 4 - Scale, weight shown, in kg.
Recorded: 52 kg
